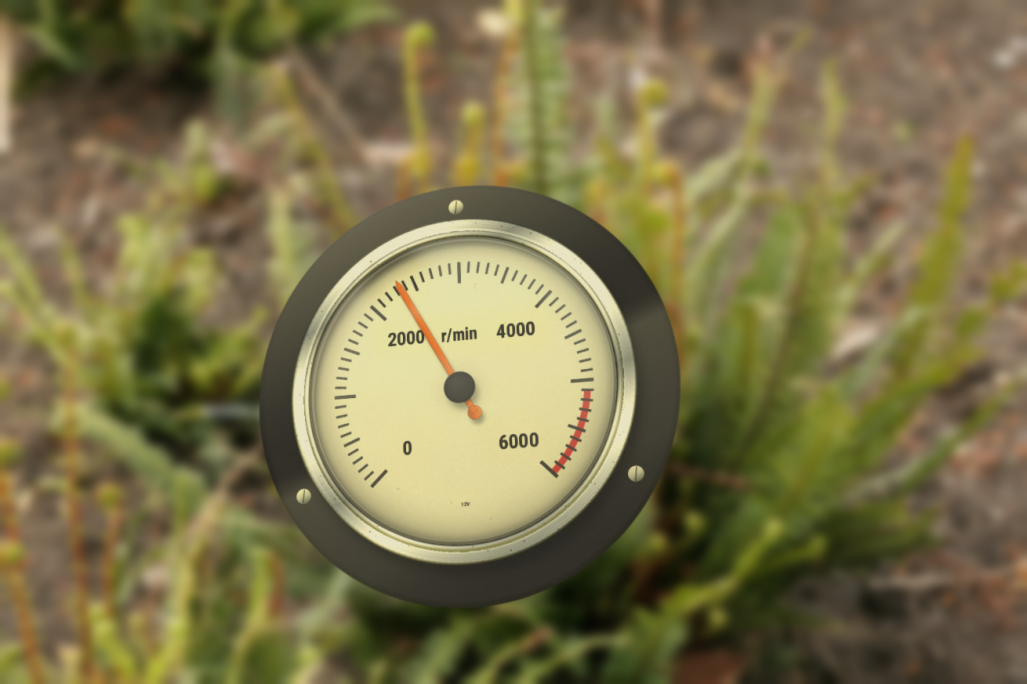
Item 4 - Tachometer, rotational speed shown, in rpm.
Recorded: 2350 rpm
